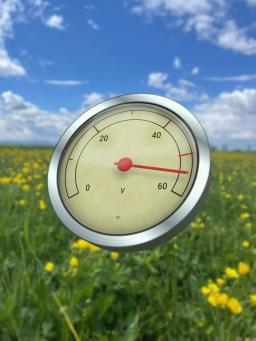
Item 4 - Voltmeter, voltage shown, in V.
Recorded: 55 V
